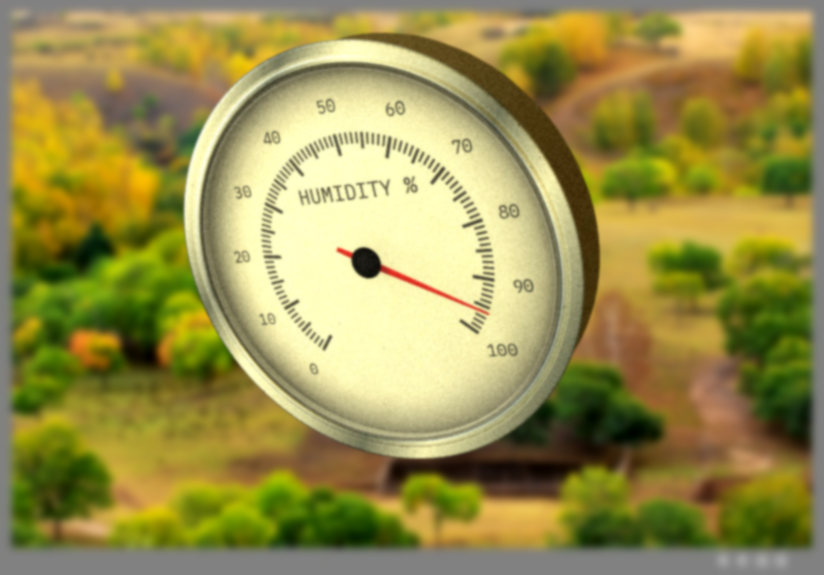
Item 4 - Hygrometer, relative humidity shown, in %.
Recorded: 95 %
